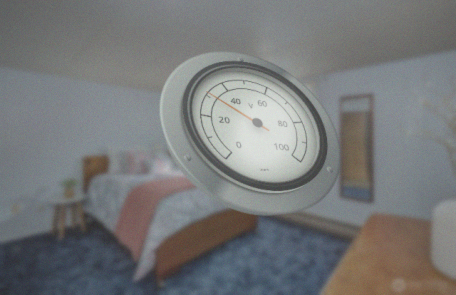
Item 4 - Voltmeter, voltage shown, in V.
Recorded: 30 V
